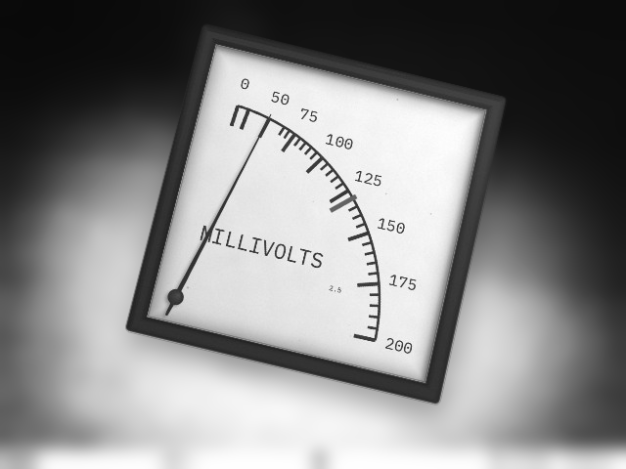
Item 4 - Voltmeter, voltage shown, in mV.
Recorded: 50 mV
